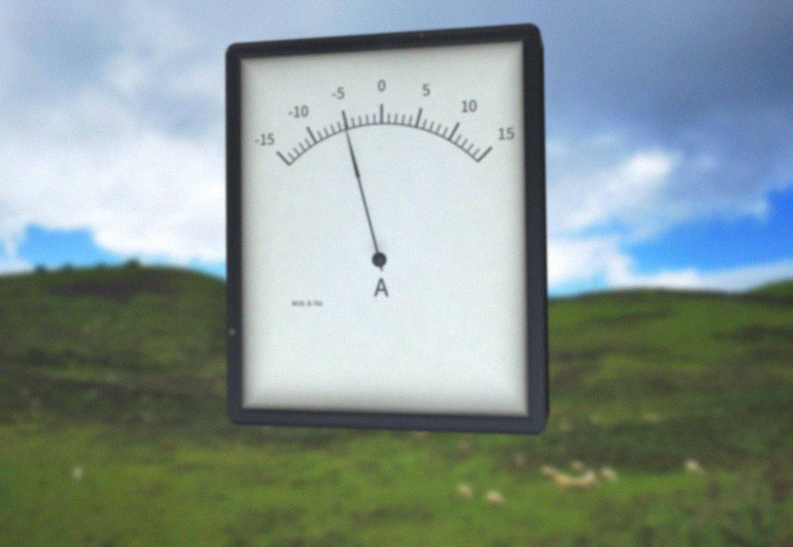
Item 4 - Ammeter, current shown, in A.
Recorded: -5 A
